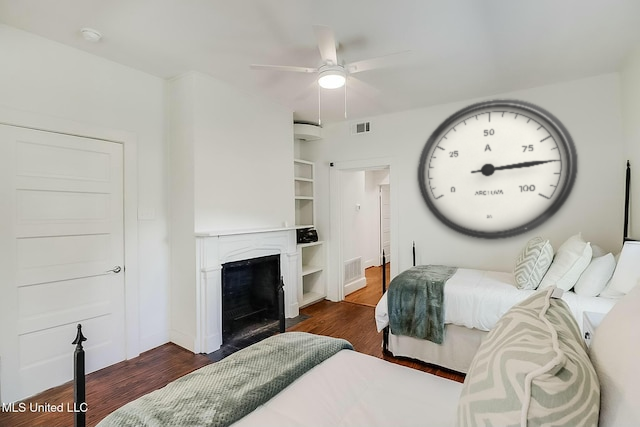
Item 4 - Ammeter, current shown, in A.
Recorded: 85 A
